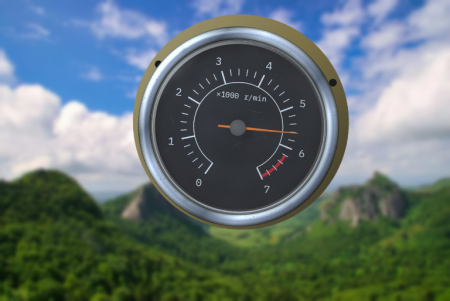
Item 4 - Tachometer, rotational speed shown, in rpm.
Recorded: 5600 rpm
